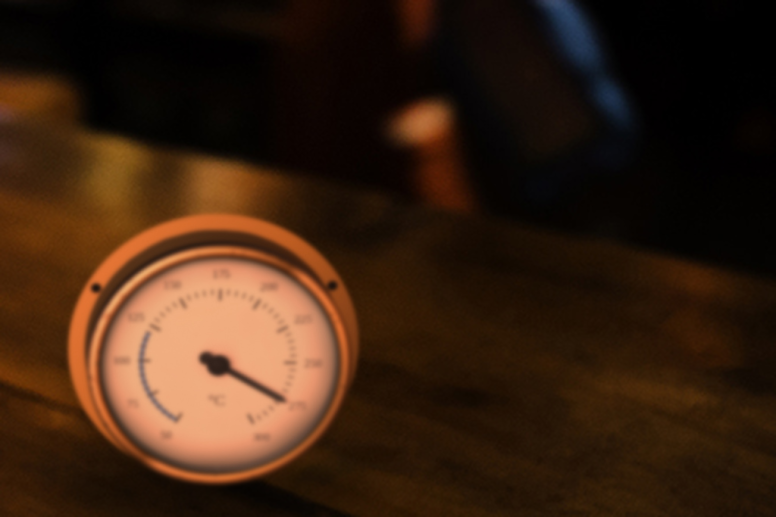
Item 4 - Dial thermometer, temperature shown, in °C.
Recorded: 275 °C
